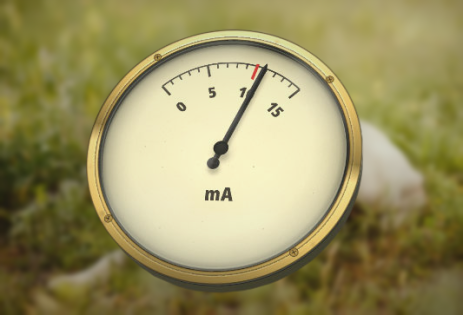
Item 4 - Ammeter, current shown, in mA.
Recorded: 11 mA
